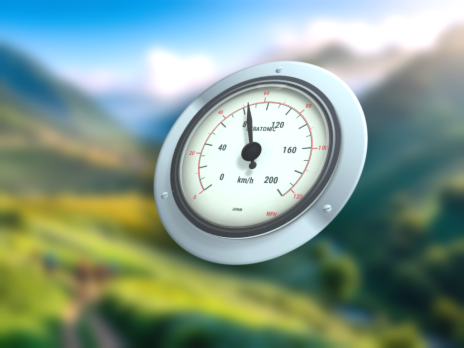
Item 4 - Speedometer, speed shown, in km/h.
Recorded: 85 km/h
